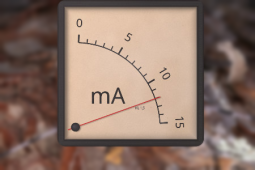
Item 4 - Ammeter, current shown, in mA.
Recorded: 12 mA
